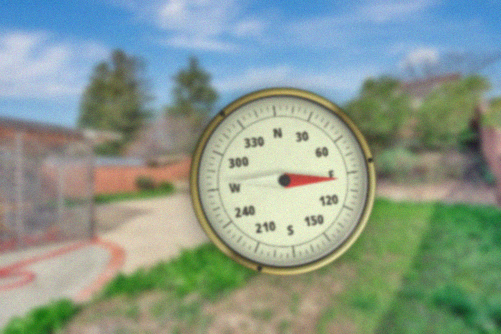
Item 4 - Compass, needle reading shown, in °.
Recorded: 95 °
